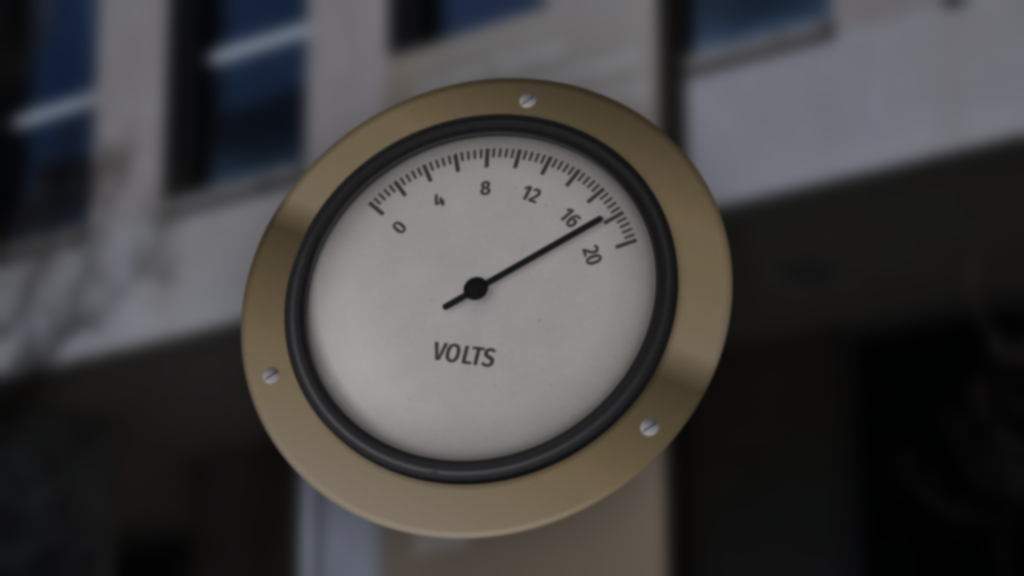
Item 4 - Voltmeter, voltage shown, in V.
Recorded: 18 V
